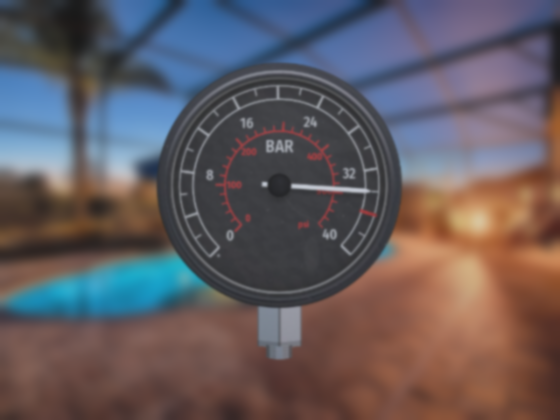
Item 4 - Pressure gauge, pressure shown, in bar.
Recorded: 34 bar
